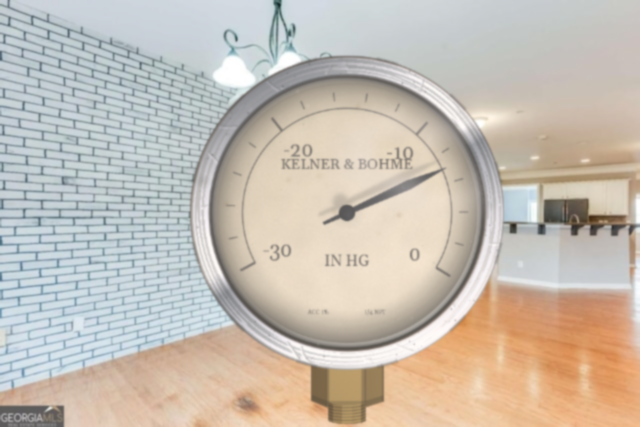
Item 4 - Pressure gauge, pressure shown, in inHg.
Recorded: -7 inHg
